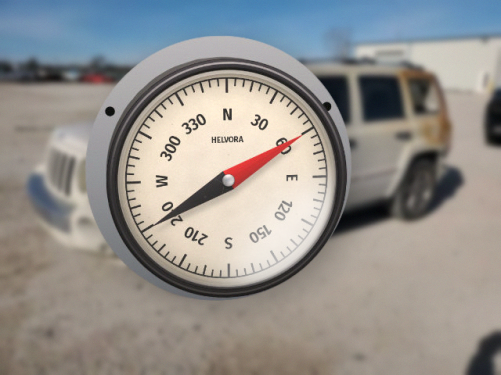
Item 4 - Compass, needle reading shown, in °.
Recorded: 60 °
